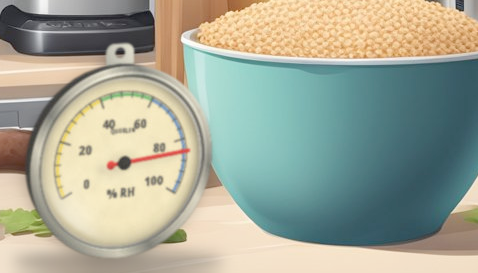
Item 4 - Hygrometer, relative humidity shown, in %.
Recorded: 84 %
